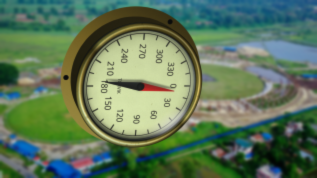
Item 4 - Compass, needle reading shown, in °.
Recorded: 7.5 °
